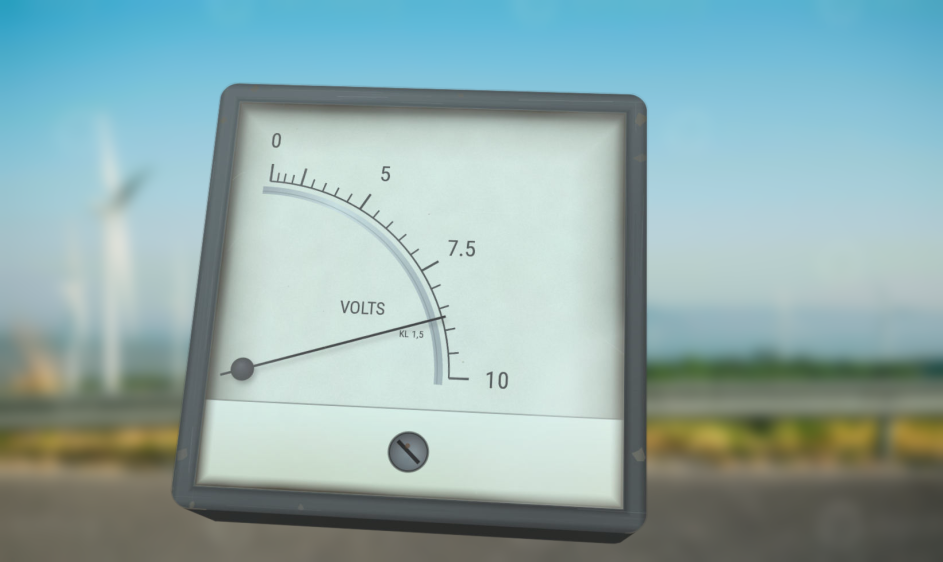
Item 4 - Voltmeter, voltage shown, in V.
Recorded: 8.75 V
